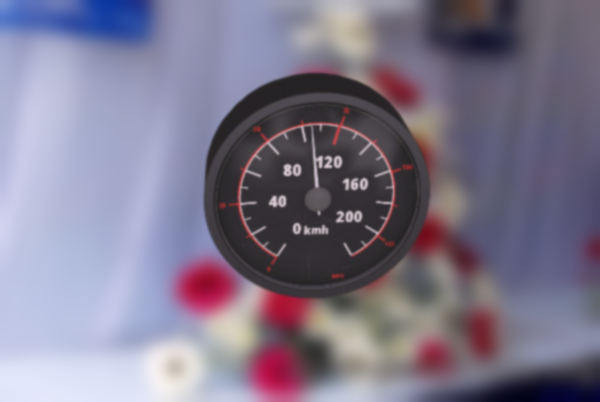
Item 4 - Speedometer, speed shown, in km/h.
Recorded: 105 km/h
